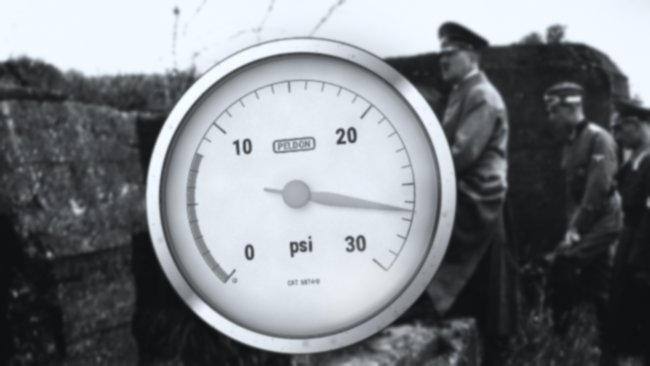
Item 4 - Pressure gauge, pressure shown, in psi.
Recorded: 26.5 psi
